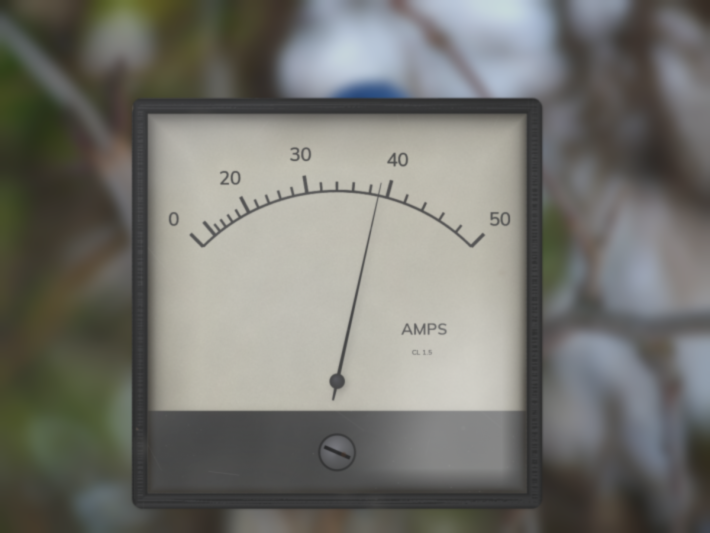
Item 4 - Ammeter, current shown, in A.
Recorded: 39 A
